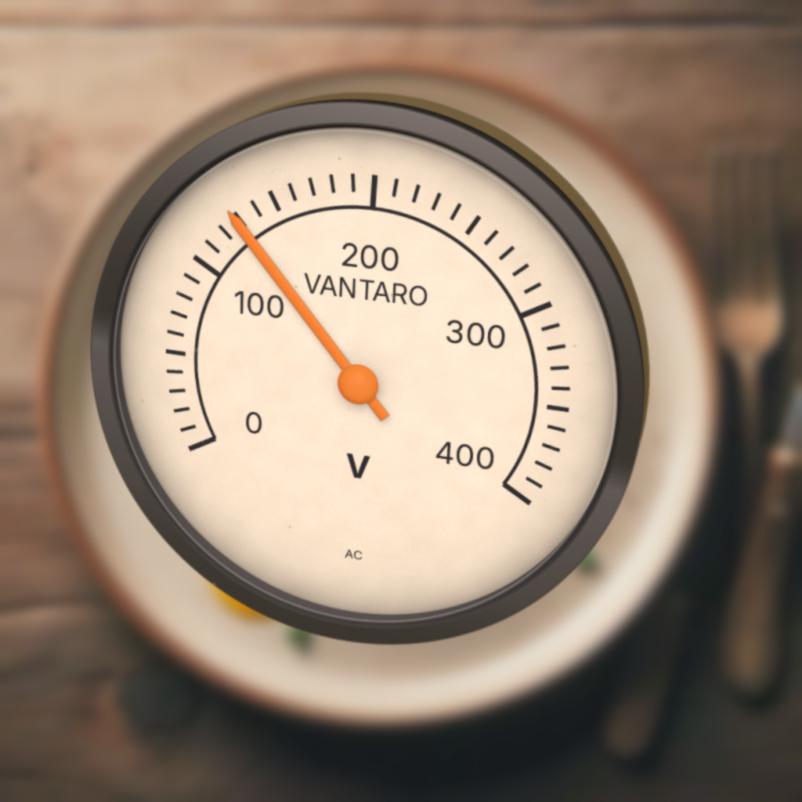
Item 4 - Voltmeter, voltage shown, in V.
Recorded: 130 V
